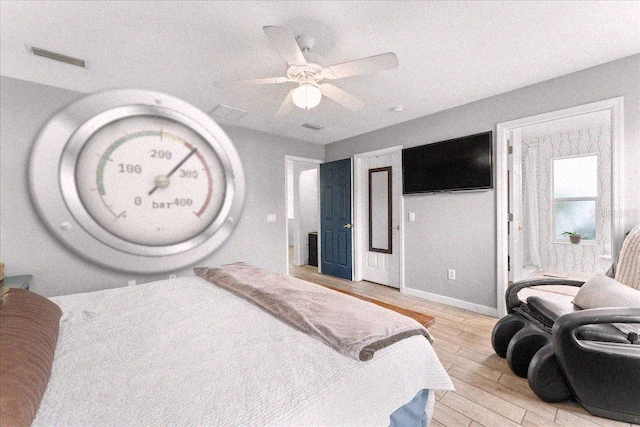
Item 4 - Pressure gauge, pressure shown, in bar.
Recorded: 260 bar
